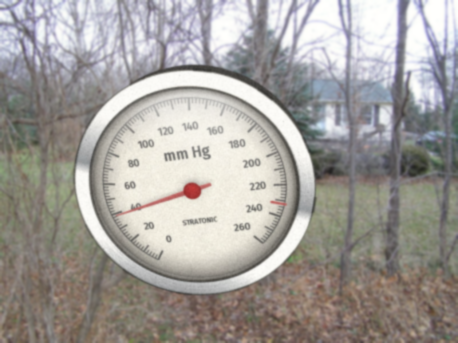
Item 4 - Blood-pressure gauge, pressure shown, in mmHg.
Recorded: 40 mmHg
